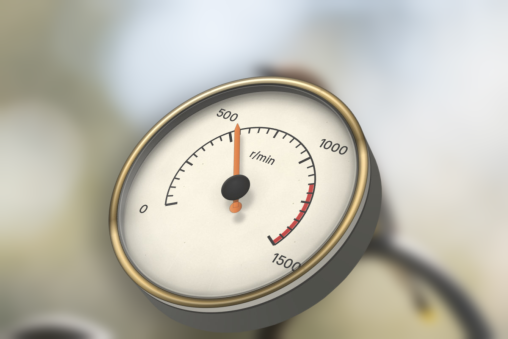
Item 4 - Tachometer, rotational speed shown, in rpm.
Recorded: 550 rpm
